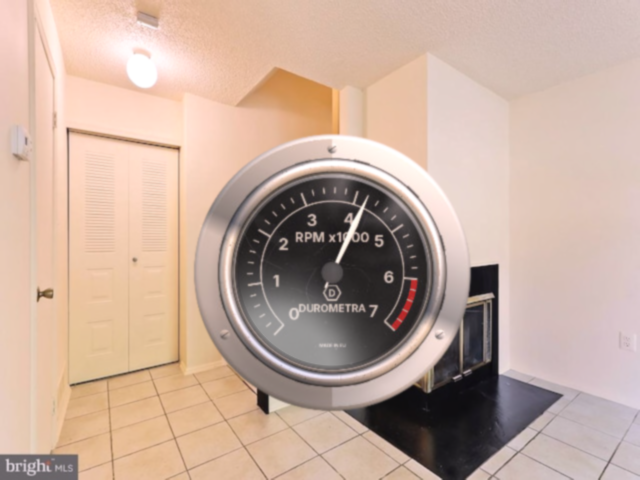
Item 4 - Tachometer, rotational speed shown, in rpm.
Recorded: 4200 rpm
